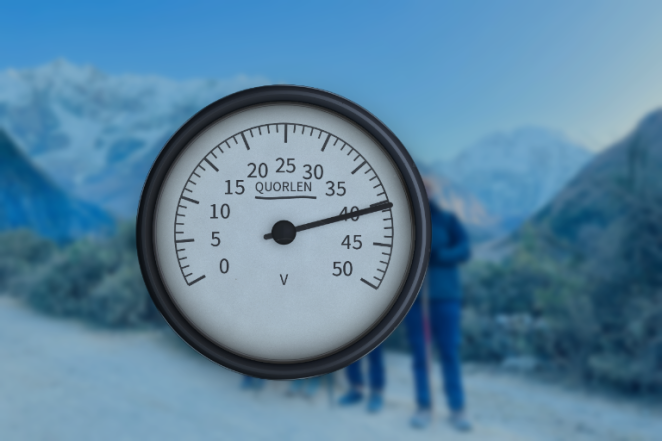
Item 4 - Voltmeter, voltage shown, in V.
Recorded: 40.5 V
